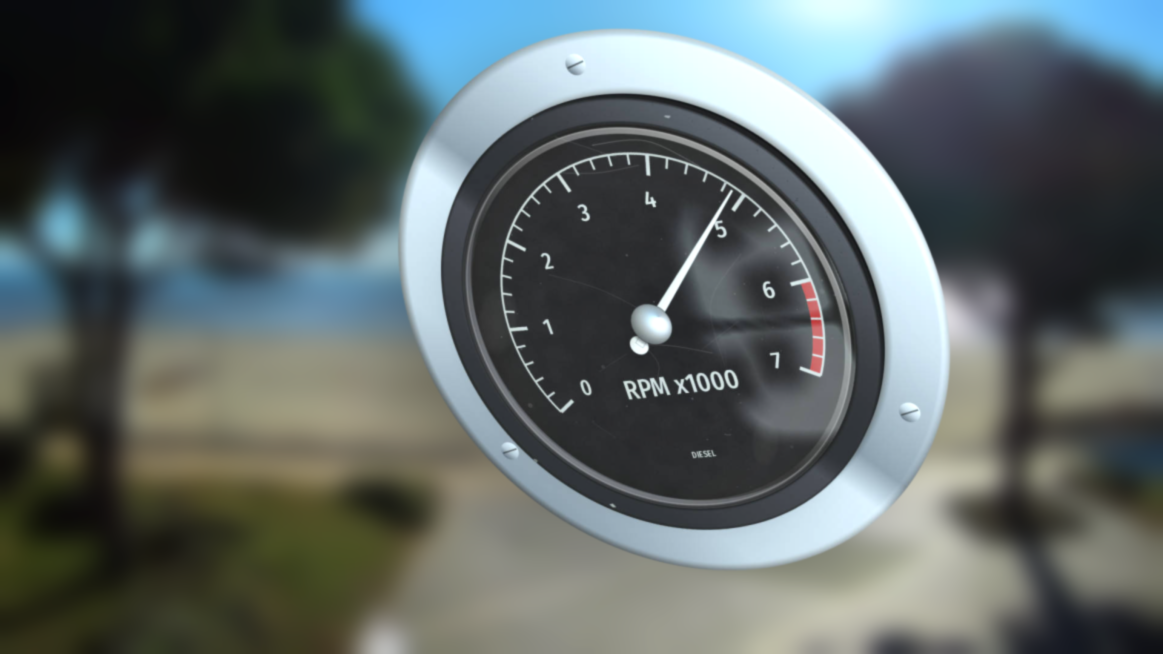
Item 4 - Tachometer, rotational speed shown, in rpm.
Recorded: 4900 rpm
